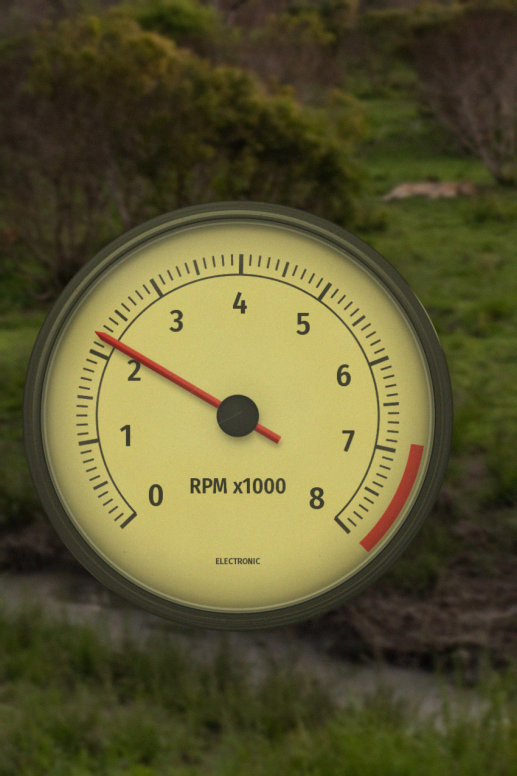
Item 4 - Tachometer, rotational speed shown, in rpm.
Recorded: 2200 rpm
